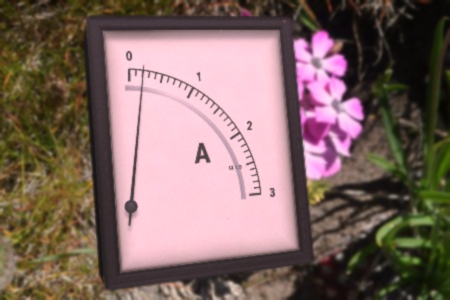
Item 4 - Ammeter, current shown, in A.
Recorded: 0.2 A
